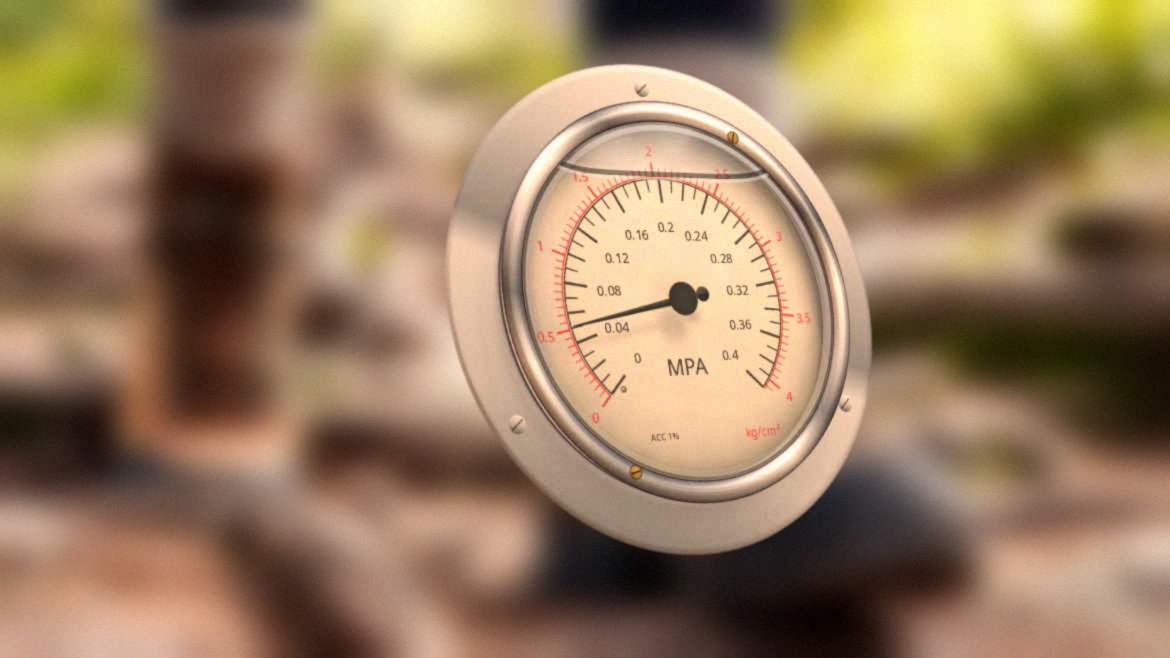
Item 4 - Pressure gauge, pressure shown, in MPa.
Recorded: 0.05 MPa
